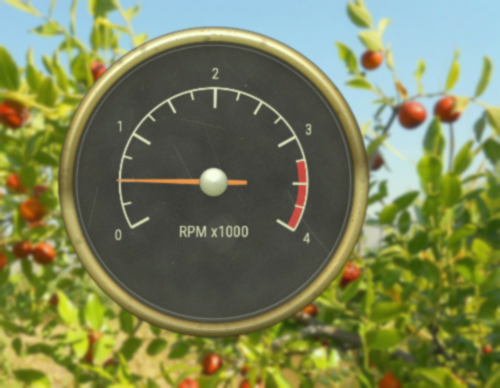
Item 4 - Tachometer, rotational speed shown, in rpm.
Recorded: 500 rpm
